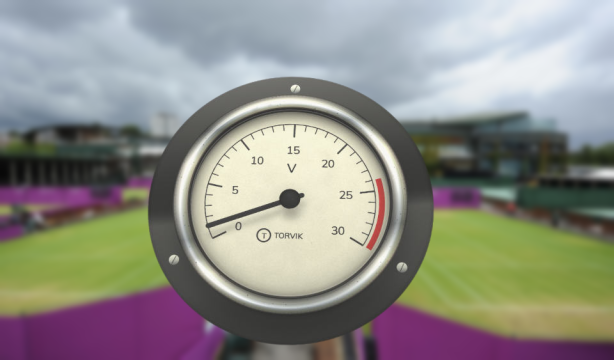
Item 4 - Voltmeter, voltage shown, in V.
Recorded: 1 V
